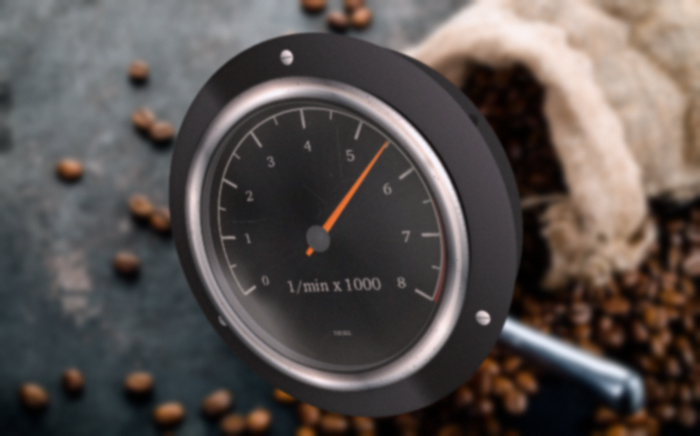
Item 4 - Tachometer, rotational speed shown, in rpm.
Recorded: 5500 rpm
